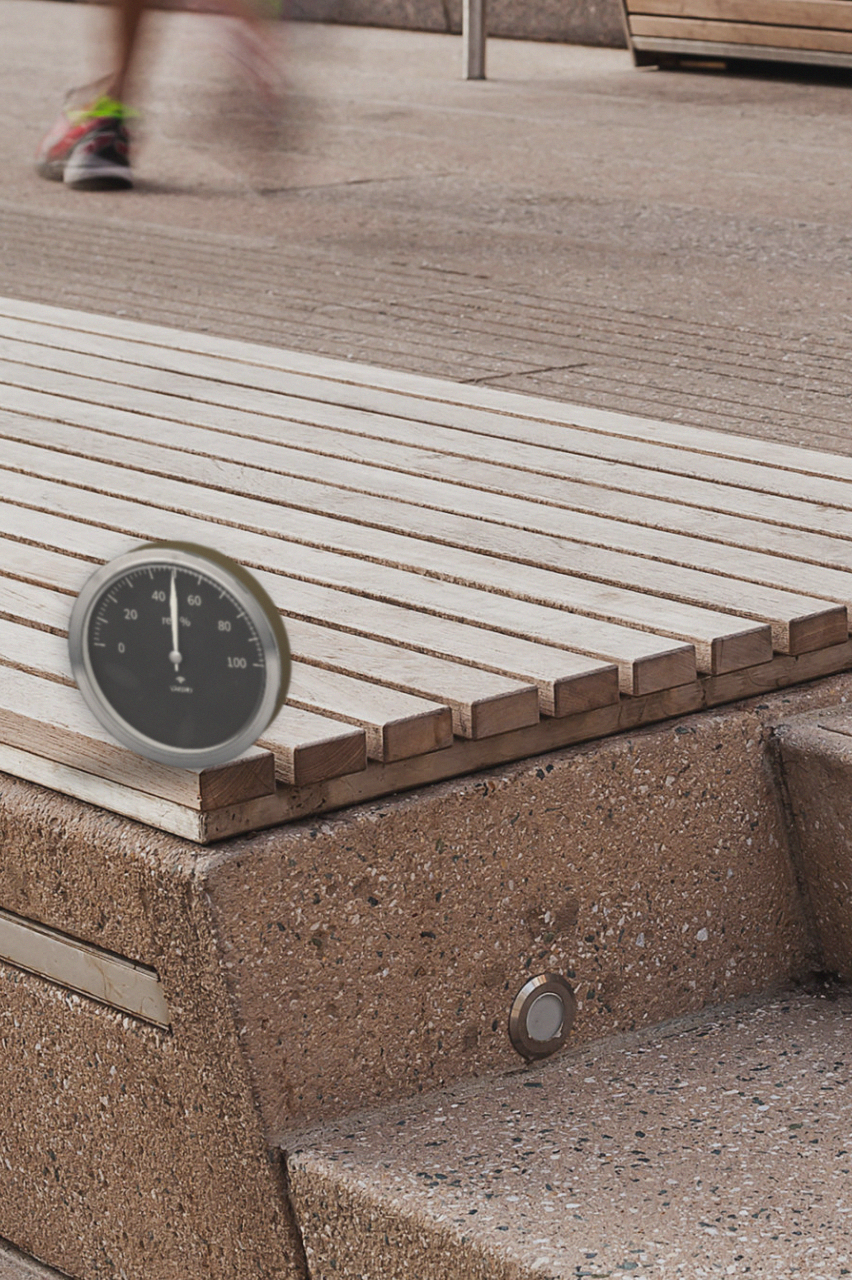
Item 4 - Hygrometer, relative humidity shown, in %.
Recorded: 50 %
